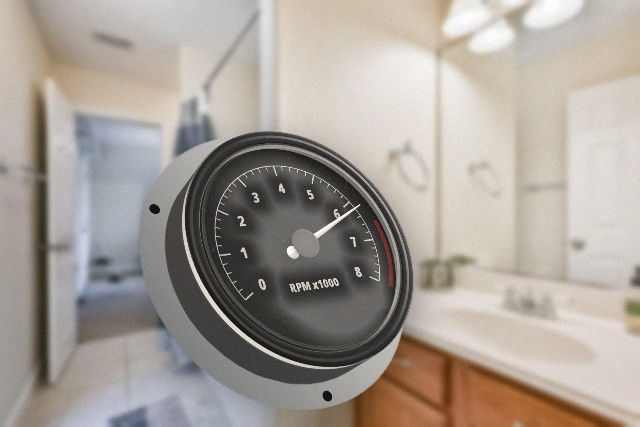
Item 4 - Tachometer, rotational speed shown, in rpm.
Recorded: 6200 rpm
